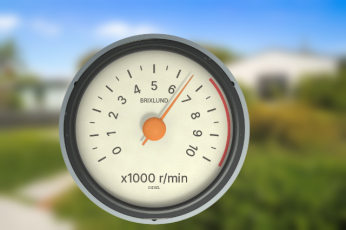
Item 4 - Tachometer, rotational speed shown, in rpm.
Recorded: 6500 rpm
